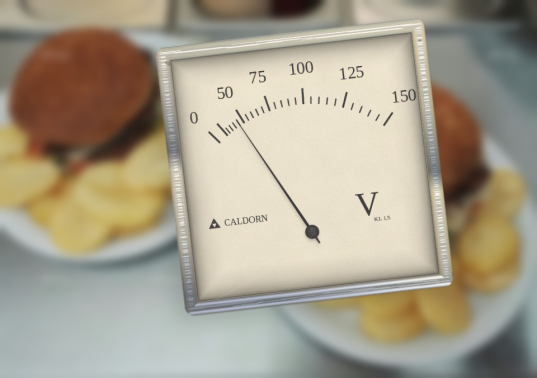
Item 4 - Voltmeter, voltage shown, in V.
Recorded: 45 V
